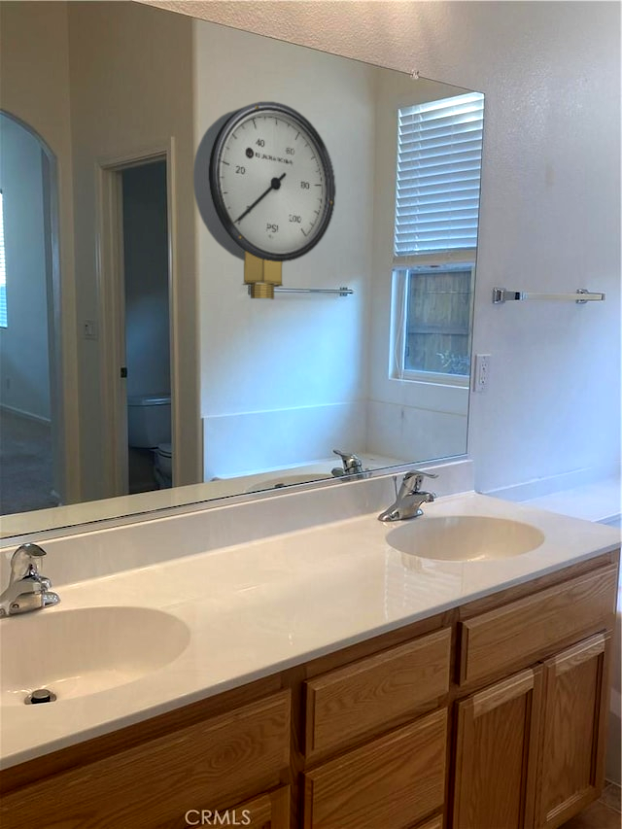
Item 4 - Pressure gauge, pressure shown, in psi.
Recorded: 0 psi
